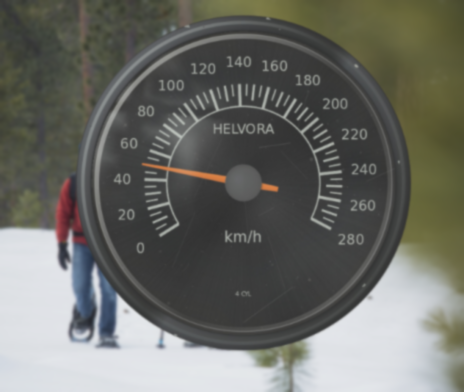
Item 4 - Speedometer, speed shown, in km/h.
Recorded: 50 km/h
